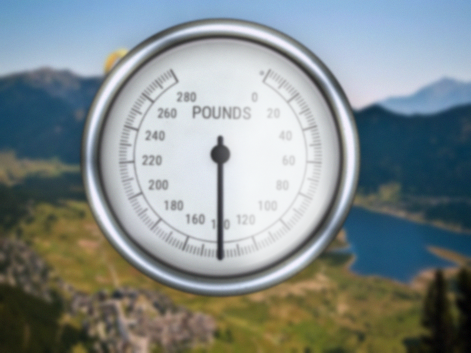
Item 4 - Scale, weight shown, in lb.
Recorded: 140 lb
